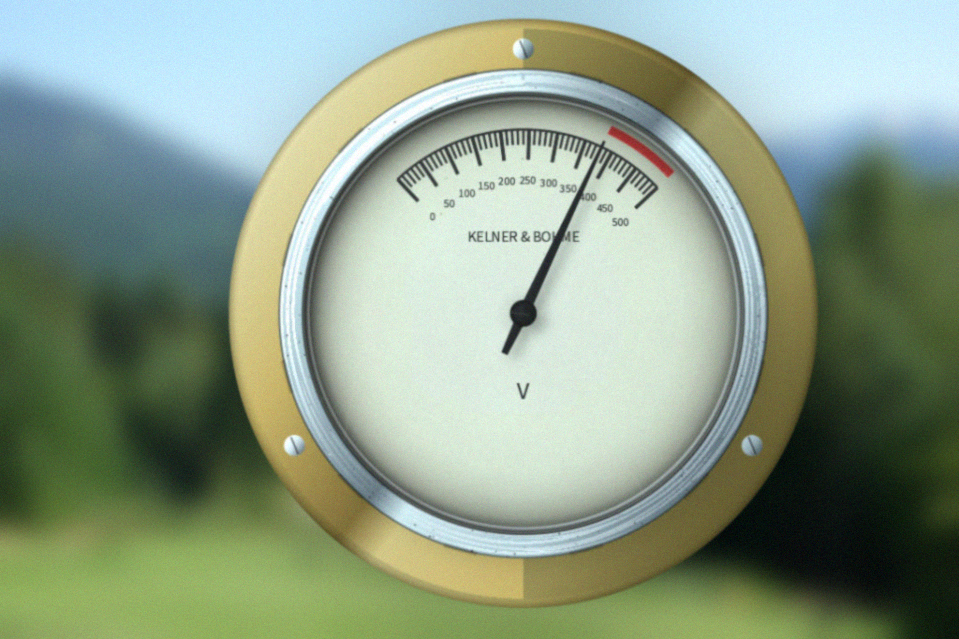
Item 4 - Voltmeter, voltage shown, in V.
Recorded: 380 V
